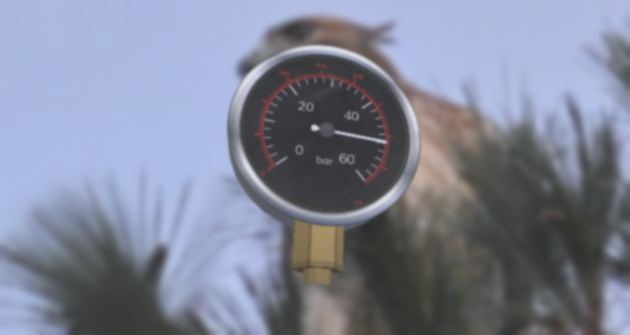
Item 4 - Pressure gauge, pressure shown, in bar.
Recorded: 50 bar
